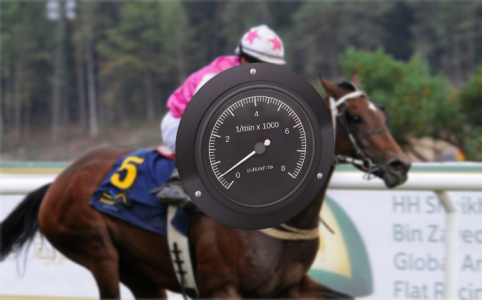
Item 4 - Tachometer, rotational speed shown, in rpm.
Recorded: 500 rpm
